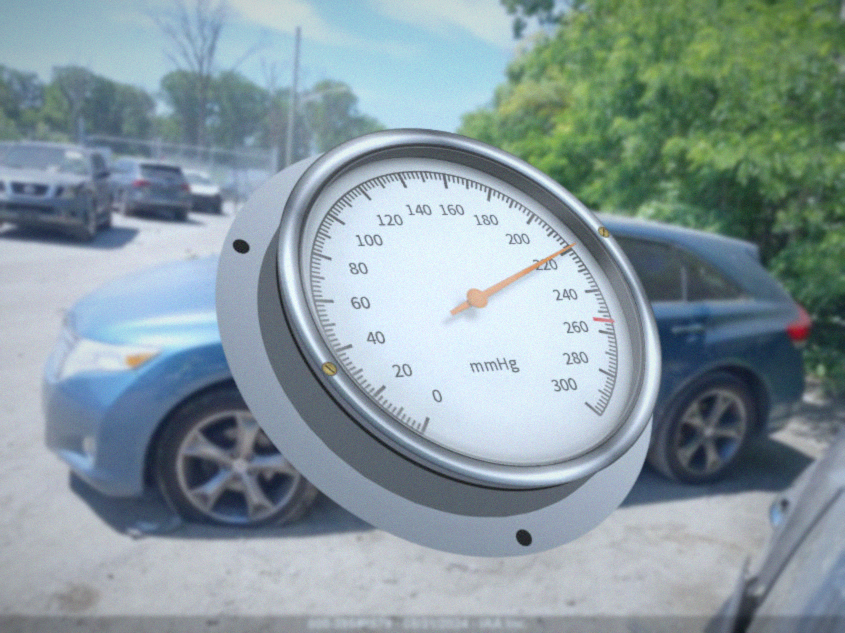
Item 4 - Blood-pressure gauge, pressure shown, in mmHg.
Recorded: 220 mmHg
